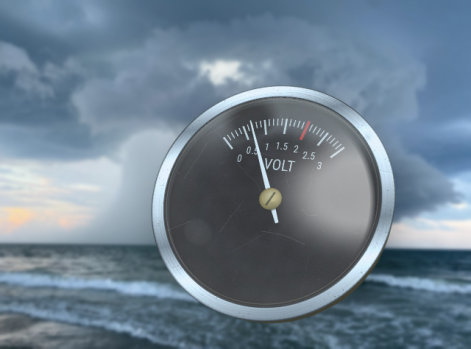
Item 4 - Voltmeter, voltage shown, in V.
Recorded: 0.7 V
